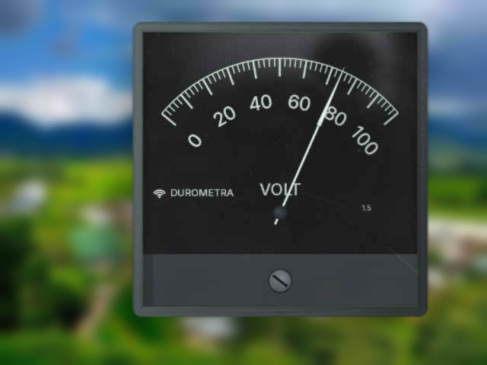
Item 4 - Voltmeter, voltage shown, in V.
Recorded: 74 V
